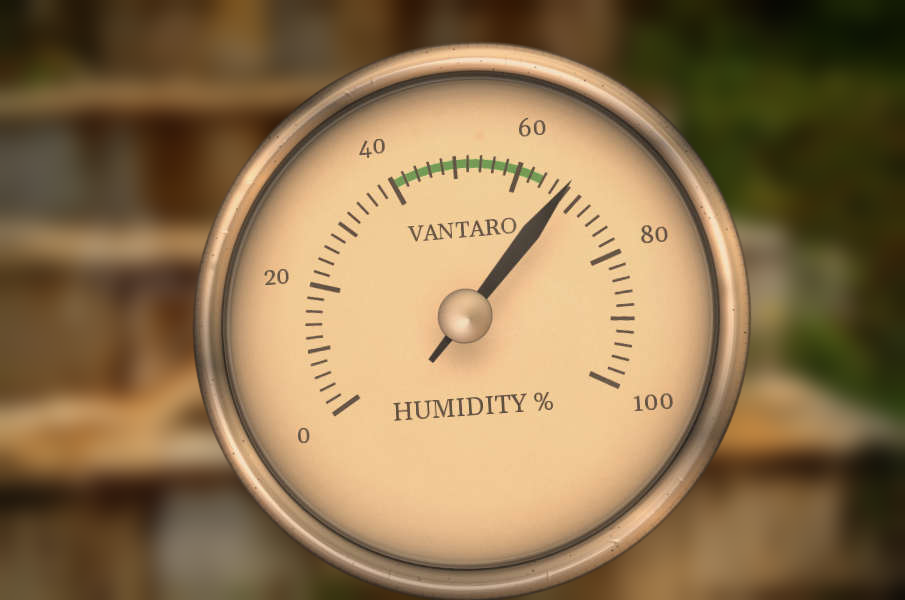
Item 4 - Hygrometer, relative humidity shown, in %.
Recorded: 68 %
